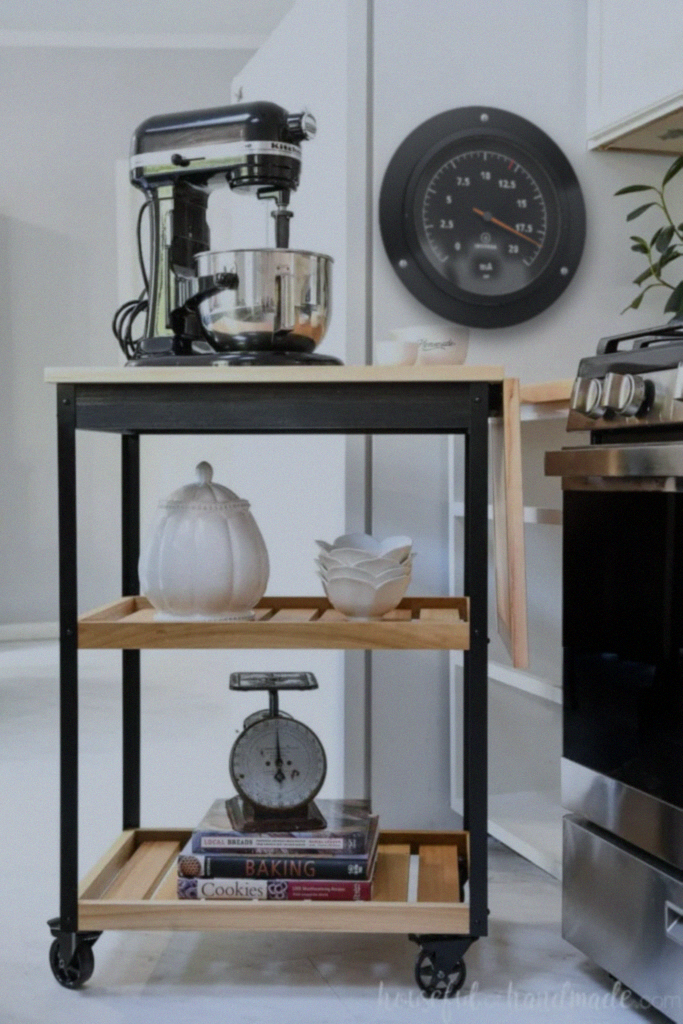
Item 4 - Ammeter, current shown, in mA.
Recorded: 18.5 mA
